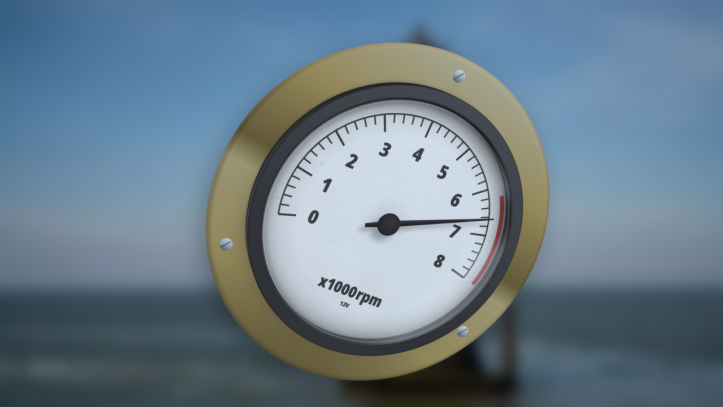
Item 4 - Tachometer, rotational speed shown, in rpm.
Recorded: 6600 rpm
